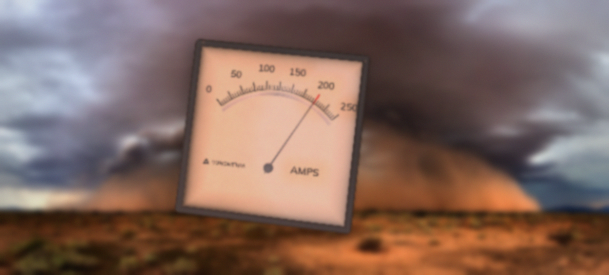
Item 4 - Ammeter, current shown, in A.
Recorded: 200 A
